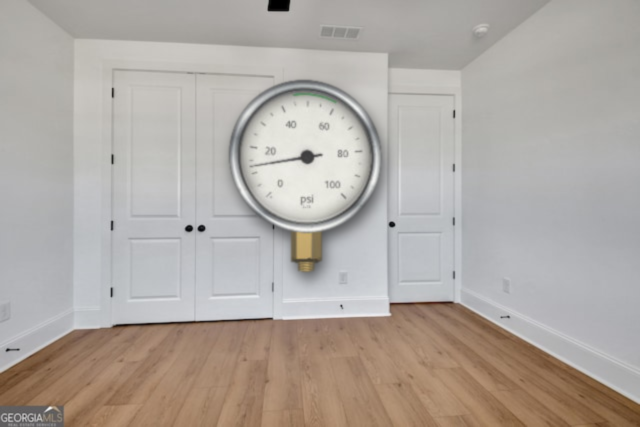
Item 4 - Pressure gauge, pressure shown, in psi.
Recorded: 12.5 psi
